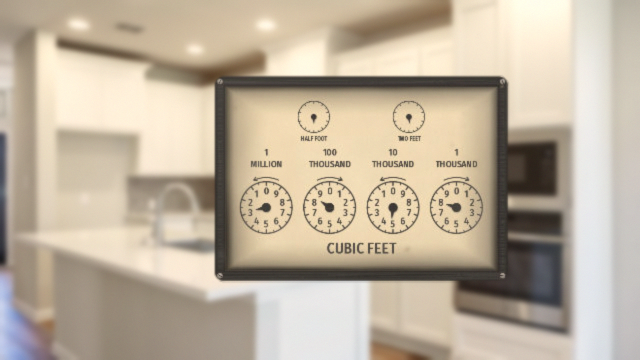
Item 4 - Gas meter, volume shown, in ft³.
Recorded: 284800 ft³
